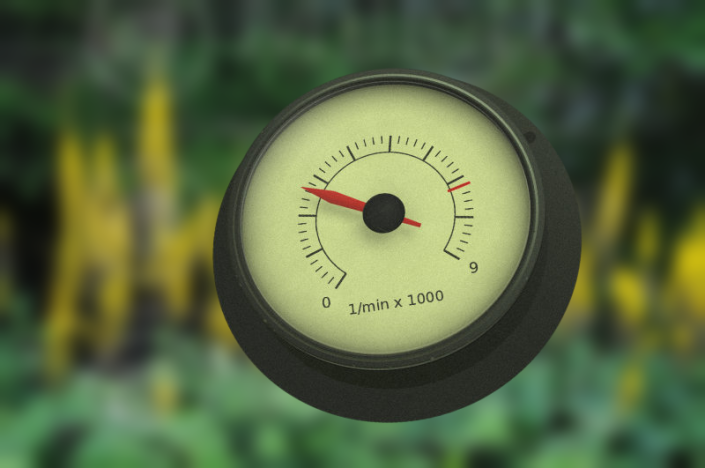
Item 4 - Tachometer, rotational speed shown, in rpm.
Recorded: 2600 rpm
